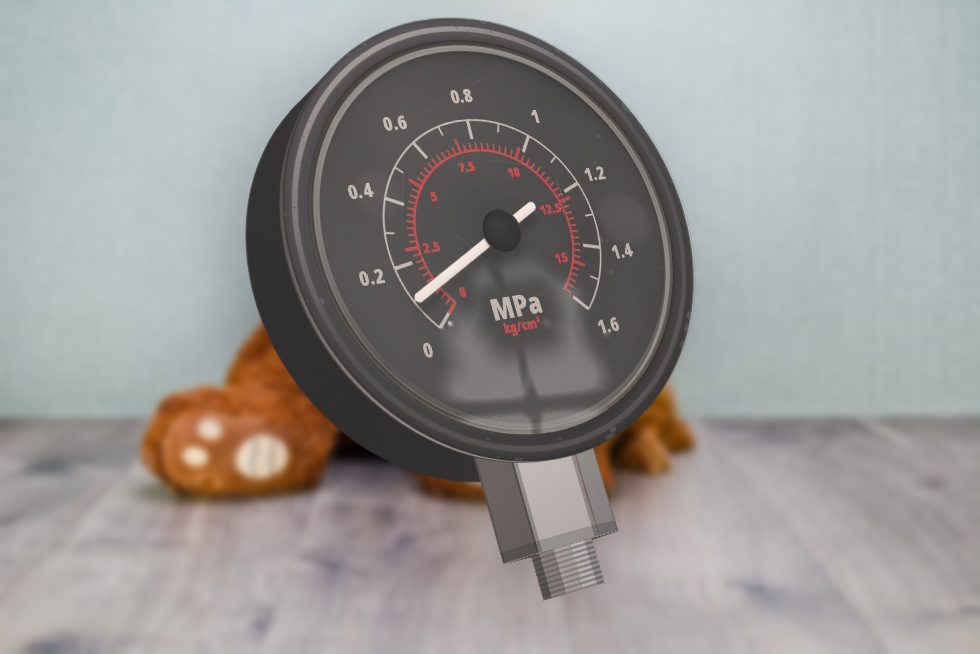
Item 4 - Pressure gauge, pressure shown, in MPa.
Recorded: 0.1 MPa
